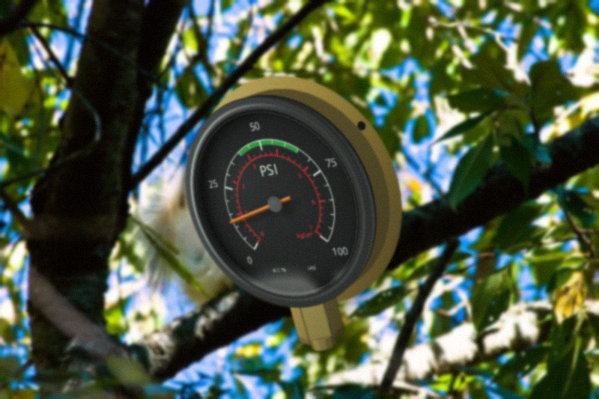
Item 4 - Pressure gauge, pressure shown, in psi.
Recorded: 12.5 psi
